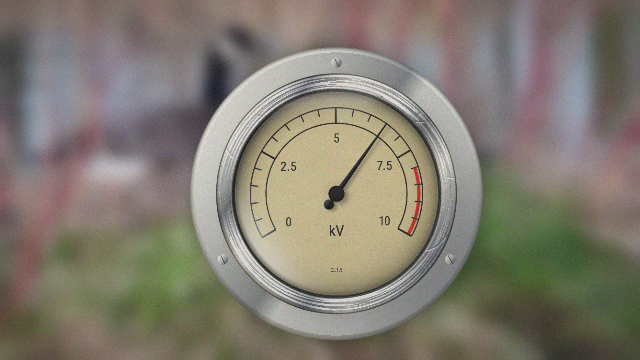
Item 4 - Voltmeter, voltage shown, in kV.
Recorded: 6.5 kV
